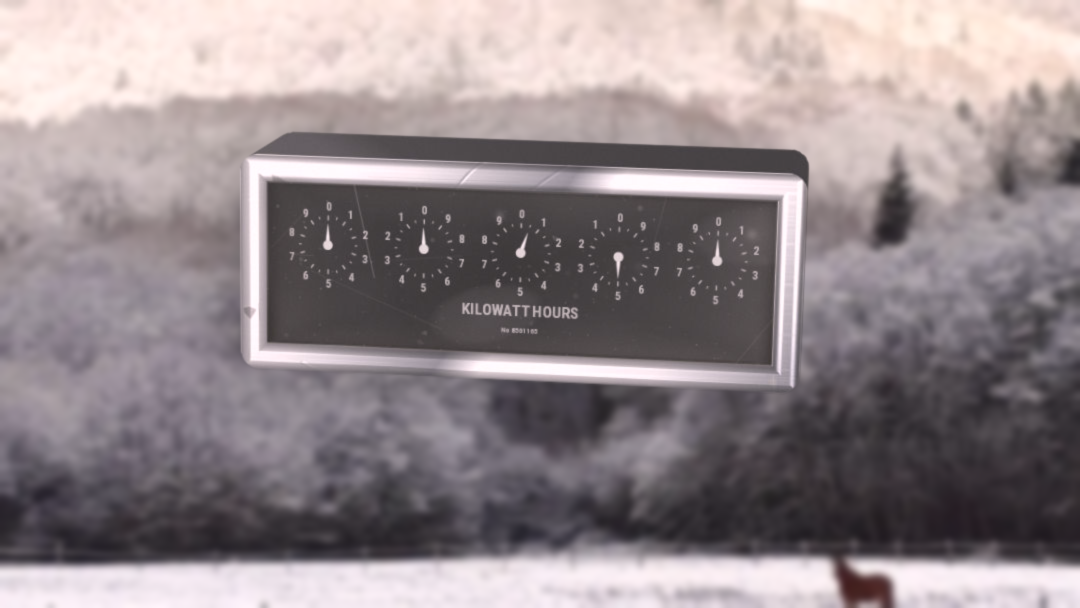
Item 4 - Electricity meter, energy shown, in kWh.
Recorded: 50 kWh
